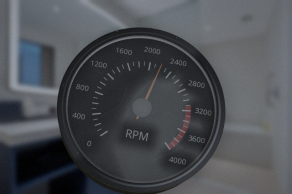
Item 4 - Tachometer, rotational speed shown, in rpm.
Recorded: 2200 rpm
